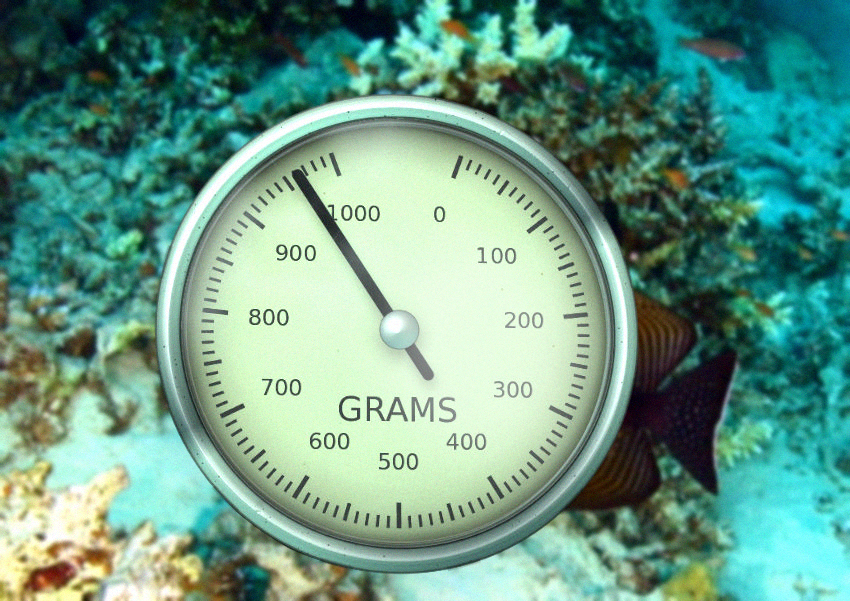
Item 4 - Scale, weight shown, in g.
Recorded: 960 g
